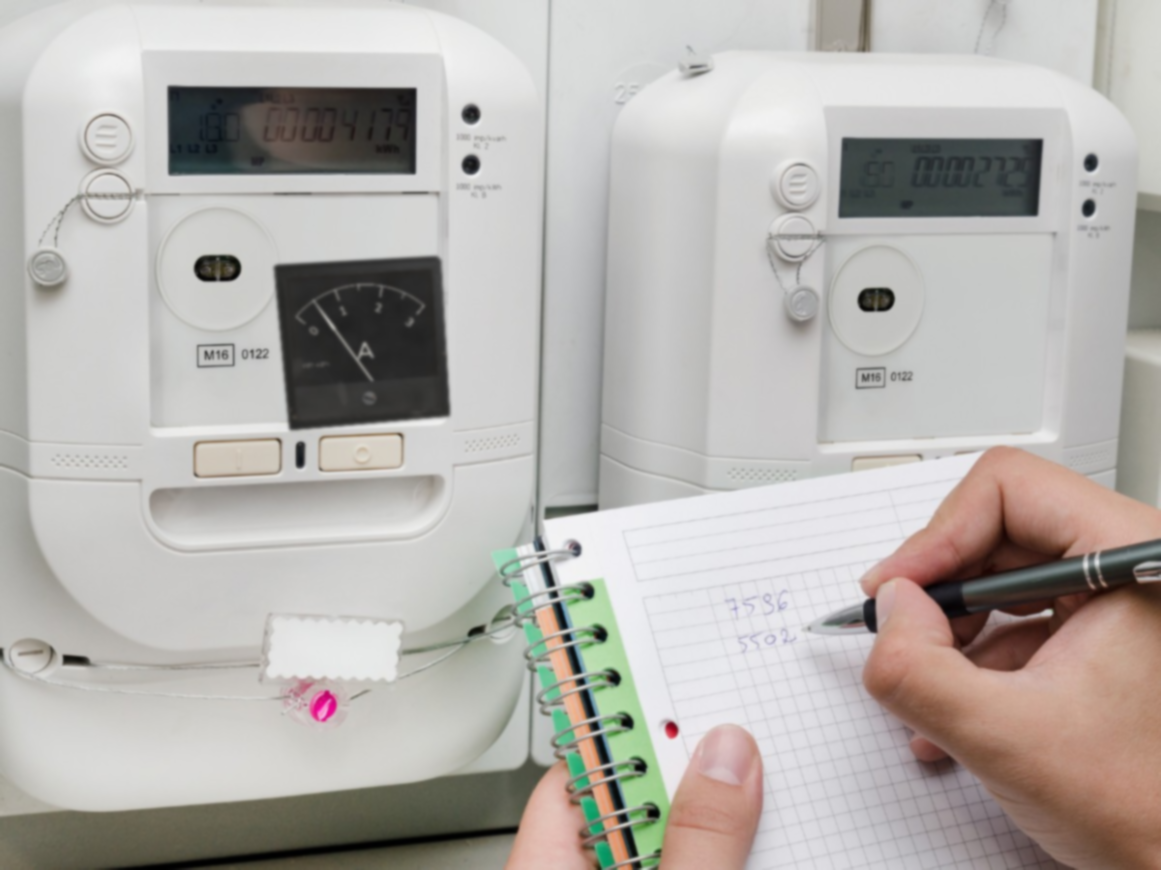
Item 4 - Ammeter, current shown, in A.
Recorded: 0.5 A
